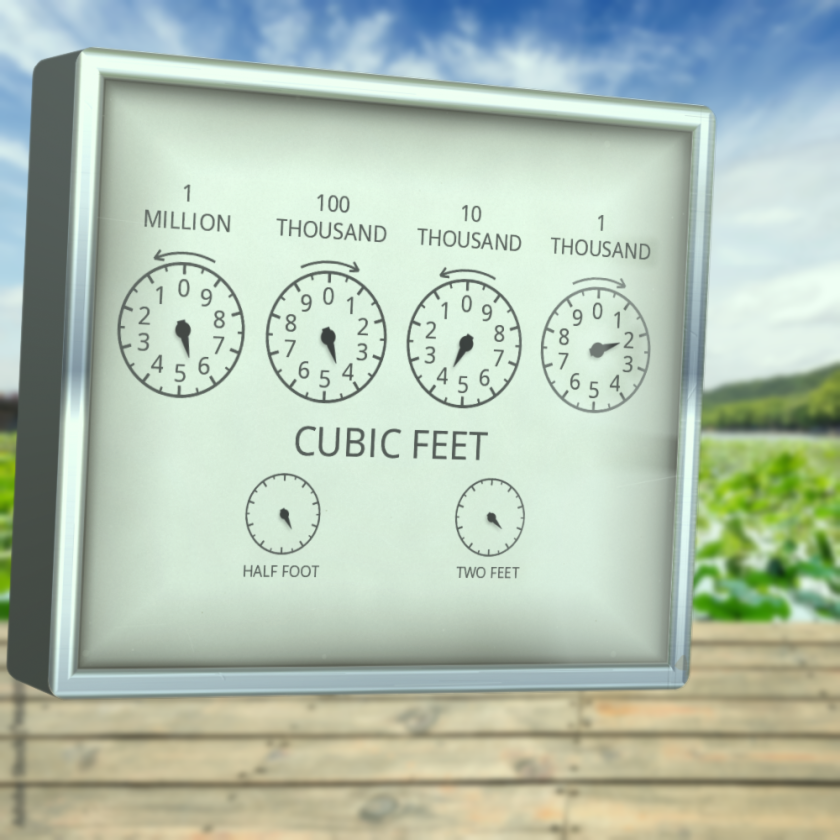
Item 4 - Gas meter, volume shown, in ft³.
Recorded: 544200 ft³
